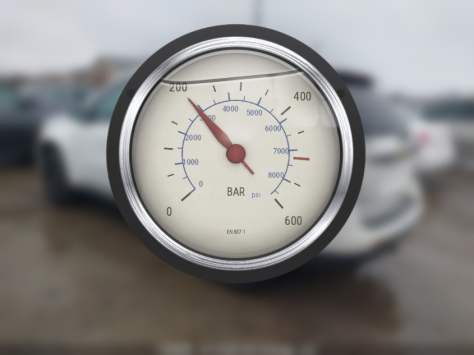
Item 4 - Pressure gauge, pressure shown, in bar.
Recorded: 200 bar
